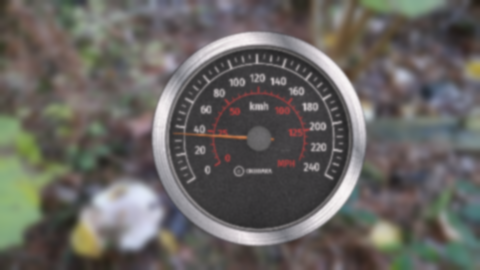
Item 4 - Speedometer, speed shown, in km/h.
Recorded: 35 km/h
